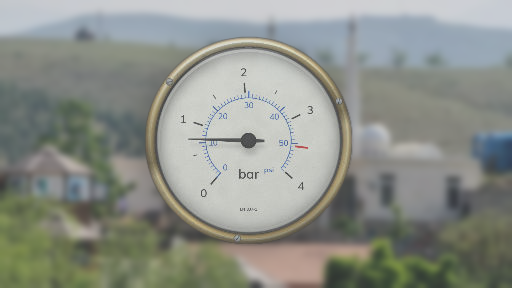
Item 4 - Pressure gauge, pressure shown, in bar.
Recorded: 0.75 bar
